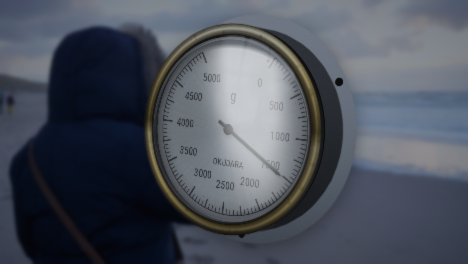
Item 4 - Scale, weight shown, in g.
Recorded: 1500 g
